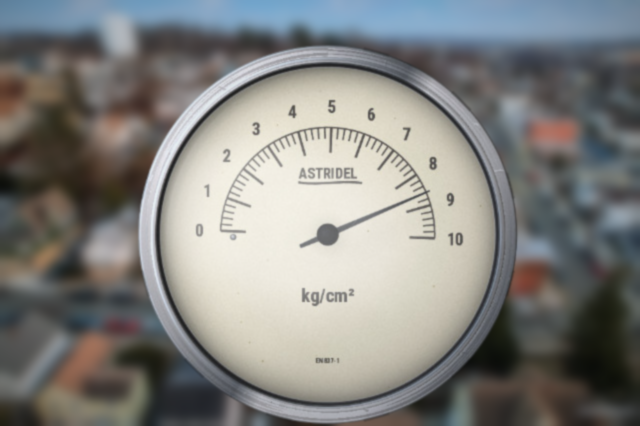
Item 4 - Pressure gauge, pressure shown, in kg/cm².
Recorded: 8.6 kg/cm²
